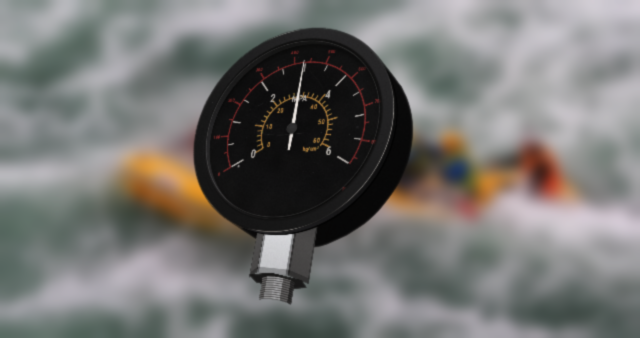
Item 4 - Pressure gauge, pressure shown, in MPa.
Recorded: 3 MPa
